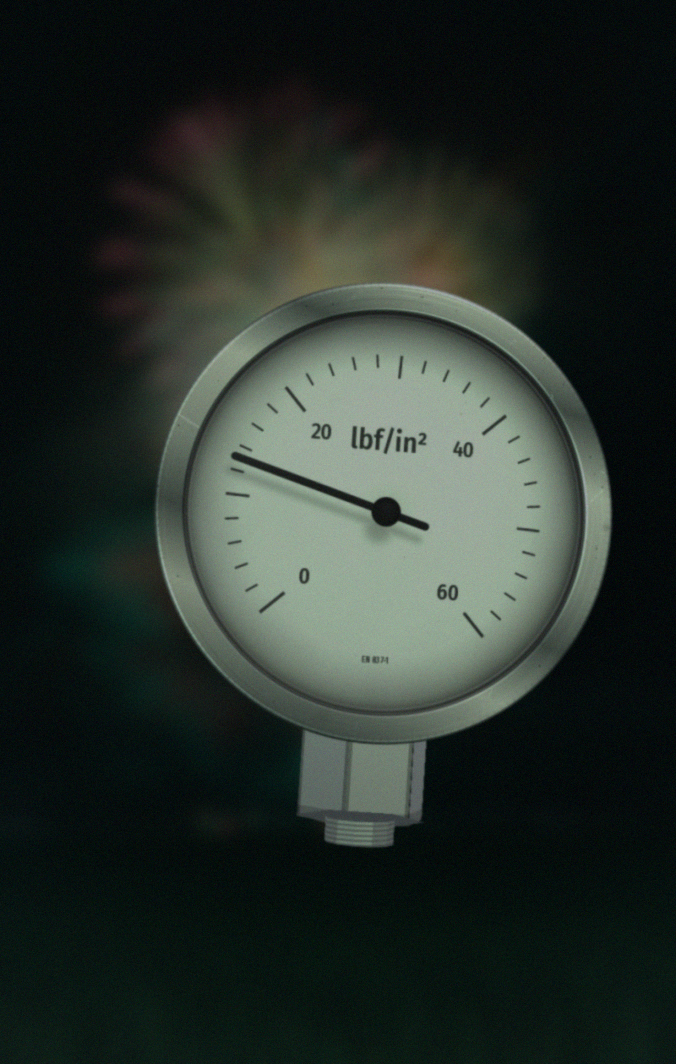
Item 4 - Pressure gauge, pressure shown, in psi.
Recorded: 13 psi
